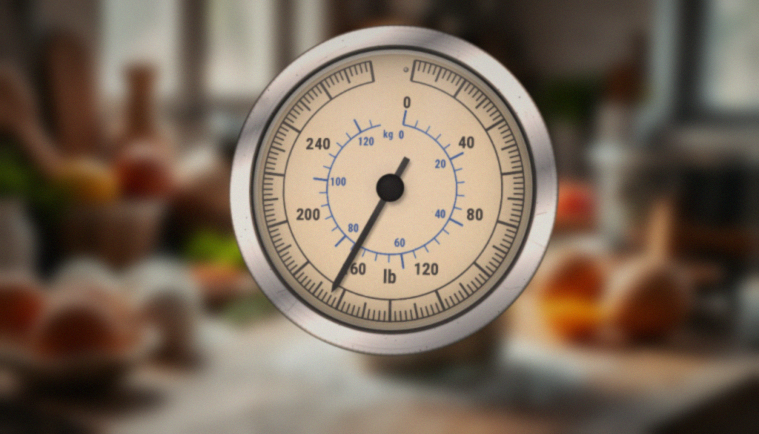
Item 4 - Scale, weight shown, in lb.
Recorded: 164 lb
